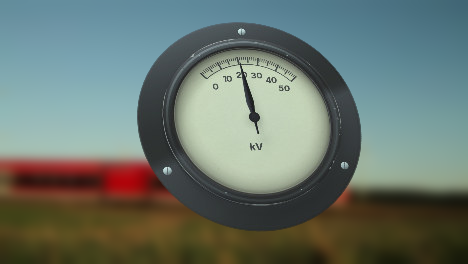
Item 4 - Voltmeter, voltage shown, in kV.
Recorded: 20 kV
